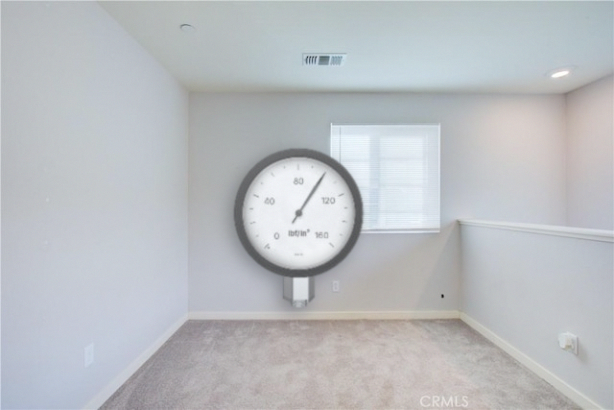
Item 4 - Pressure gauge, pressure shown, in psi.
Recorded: 100 psi
